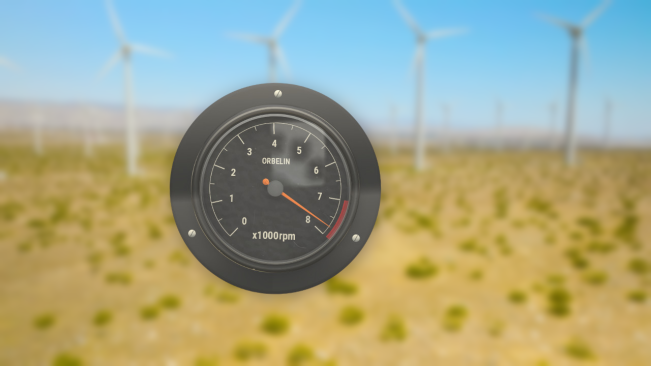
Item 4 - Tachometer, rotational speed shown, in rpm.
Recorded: 7750 rpm
